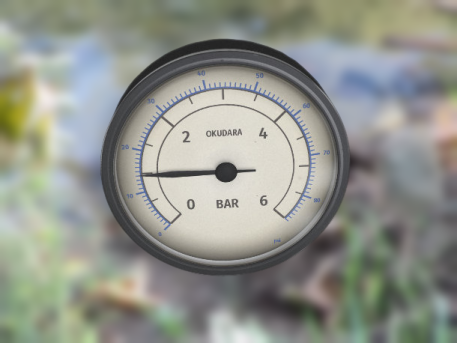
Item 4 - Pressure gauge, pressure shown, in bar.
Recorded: 1 bar
